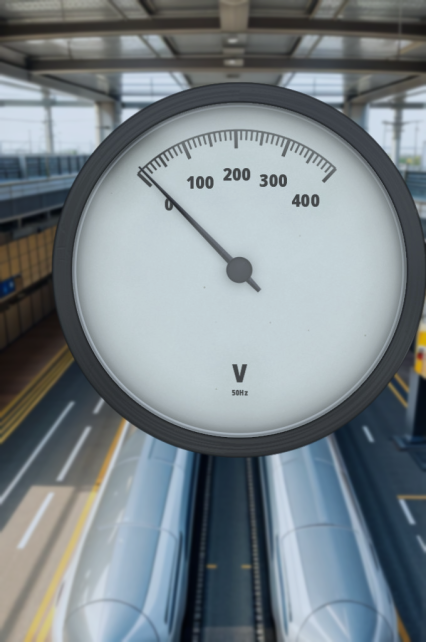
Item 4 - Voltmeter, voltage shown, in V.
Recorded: 10 V
